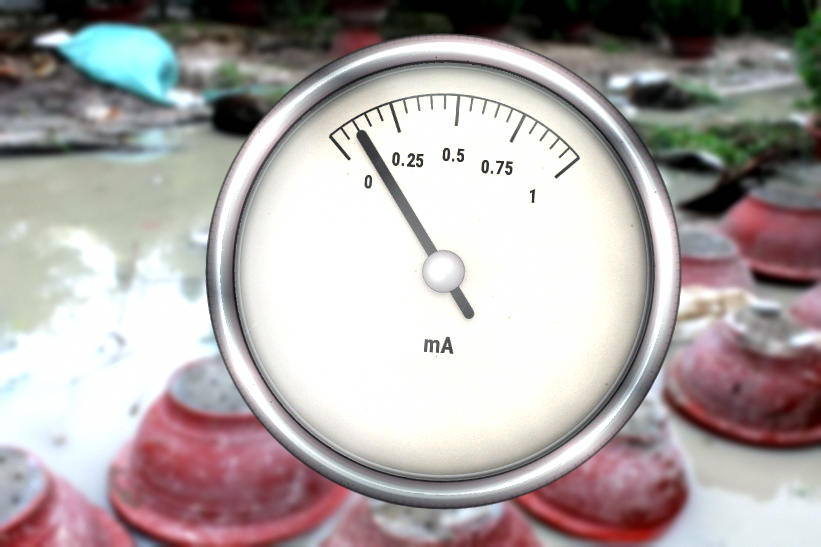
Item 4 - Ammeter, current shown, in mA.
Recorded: 0.1 mA
